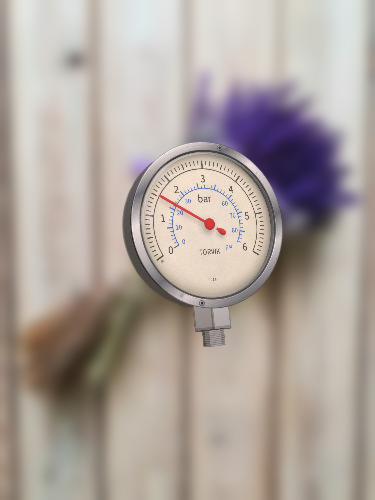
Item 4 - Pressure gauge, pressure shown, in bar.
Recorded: 1.5 bar
